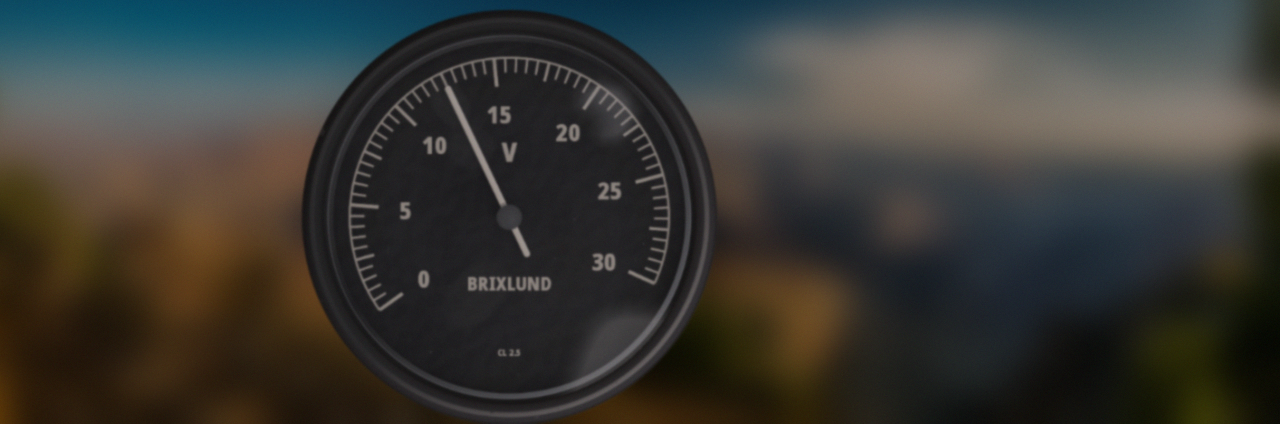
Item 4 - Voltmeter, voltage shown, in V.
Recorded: 12.5 V
